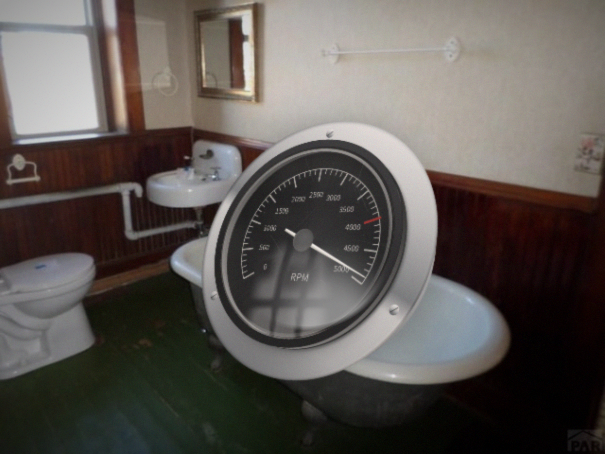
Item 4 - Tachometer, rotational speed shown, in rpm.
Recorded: 4900 rpm
